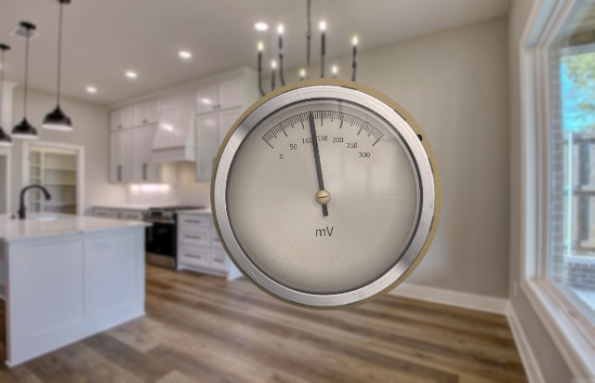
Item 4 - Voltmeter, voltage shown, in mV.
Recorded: 125 mV
